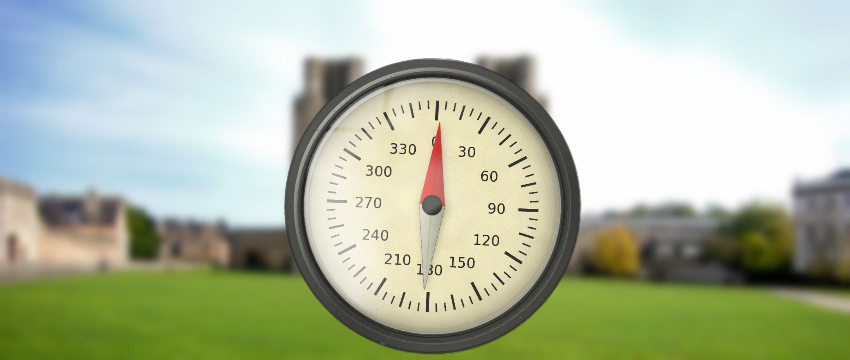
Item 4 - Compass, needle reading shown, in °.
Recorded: 2.5 °
